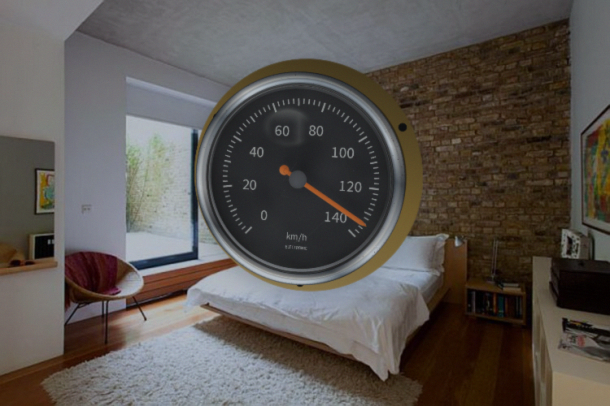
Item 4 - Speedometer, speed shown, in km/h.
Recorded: 134 km/h
